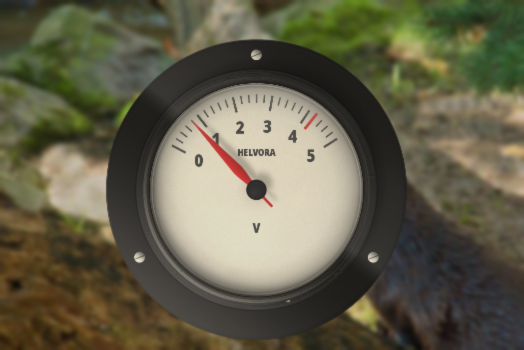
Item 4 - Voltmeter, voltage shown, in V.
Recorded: 0.8 V
